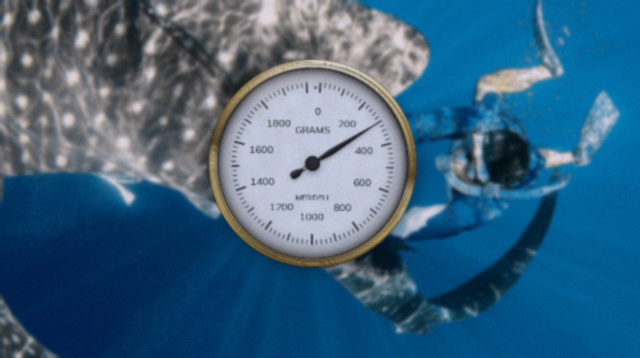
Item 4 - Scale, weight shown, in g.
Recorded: 300 g
